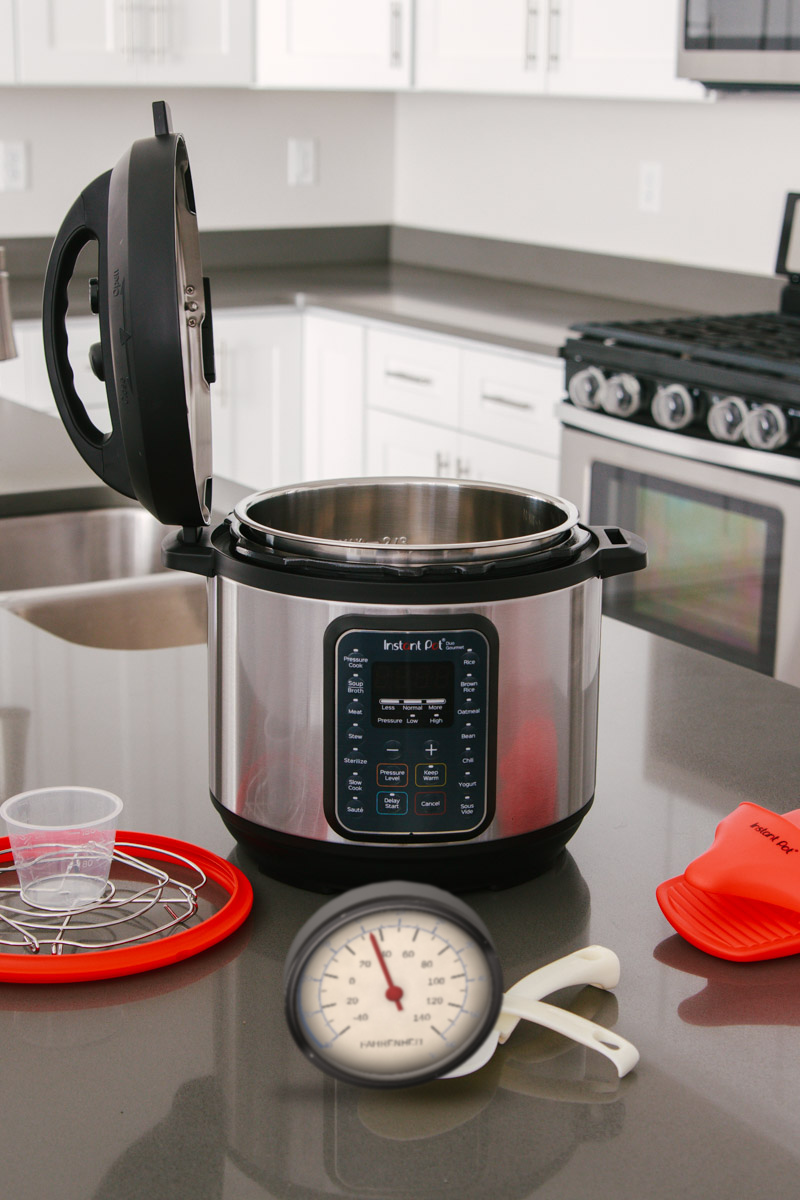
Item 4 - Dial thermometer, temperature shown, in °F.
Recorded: 35 °F
